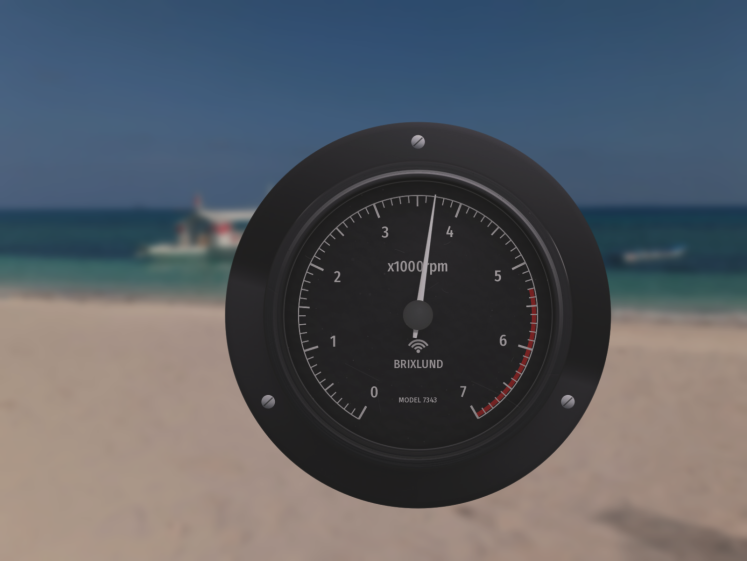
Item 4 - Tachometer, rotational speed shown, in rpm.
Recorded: 3700 rpm
